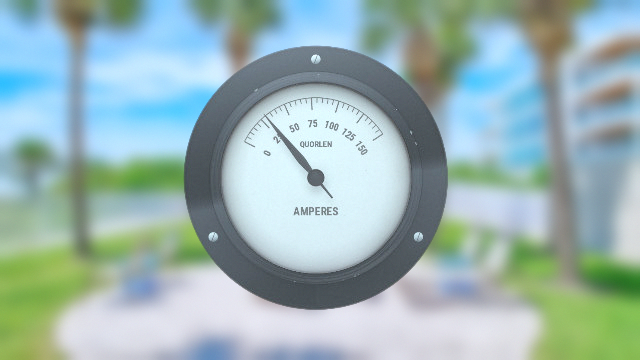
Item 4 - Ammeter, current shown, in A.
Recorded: 30 A
